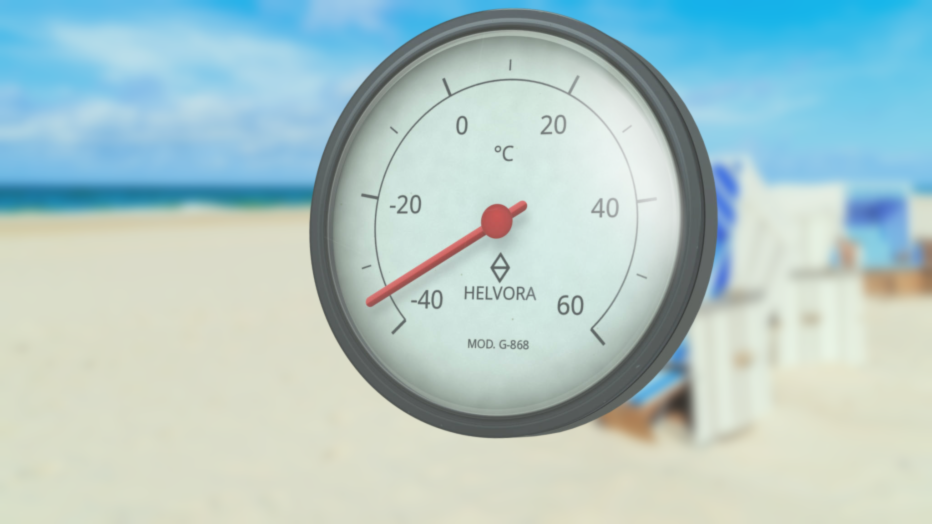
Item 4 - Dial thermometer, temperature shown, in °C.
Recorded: -35 °C
